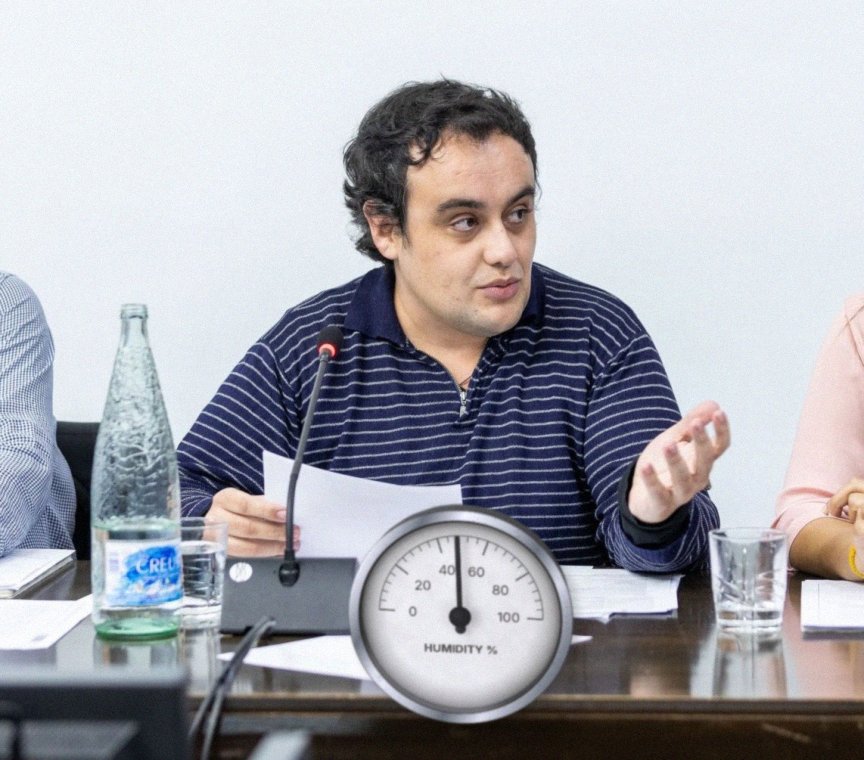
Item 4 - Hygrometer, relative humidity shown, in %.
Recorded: 48 %
